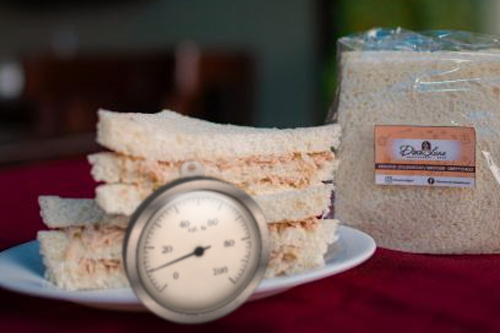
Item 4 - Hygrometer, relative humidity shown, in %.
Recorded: 10 %
